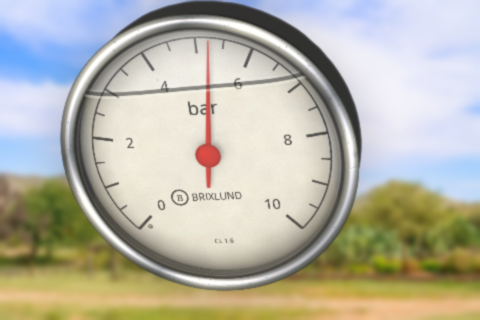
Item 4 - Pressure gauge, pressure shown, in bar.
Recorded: 5.25 bar
